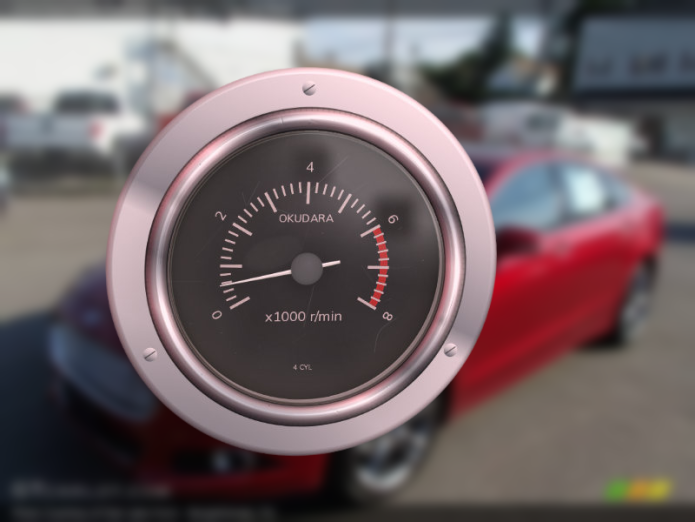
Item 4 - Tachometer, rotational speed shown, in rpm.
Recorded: 600 rpm
